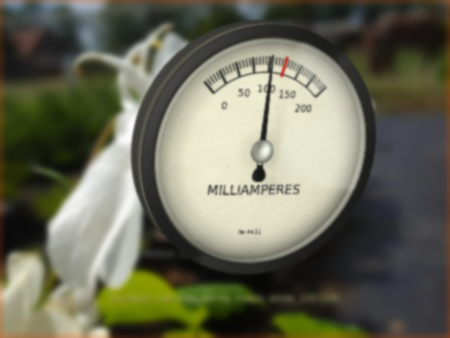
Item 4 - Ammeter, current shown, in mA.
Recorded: 100 mA
